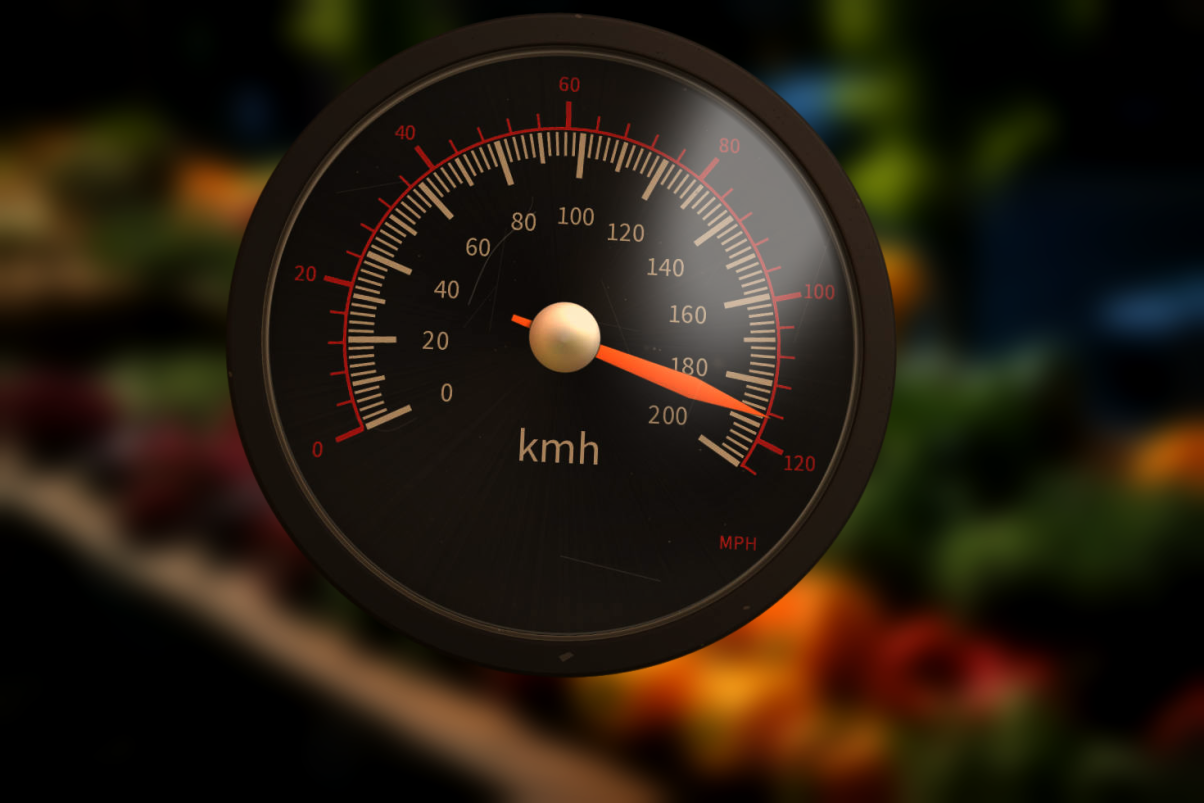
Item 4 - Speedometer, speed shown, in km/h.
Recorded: 188 km/h
